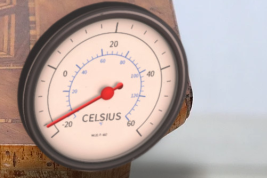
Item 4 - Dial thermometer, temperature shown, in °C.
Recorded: -16 °C
